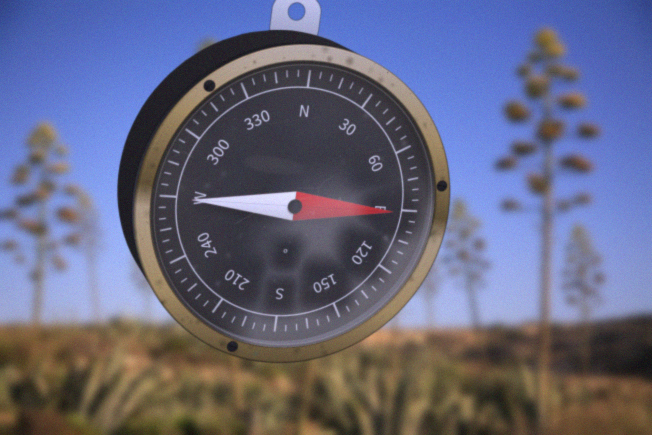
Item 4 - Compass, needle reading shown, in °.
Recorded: 90 °
